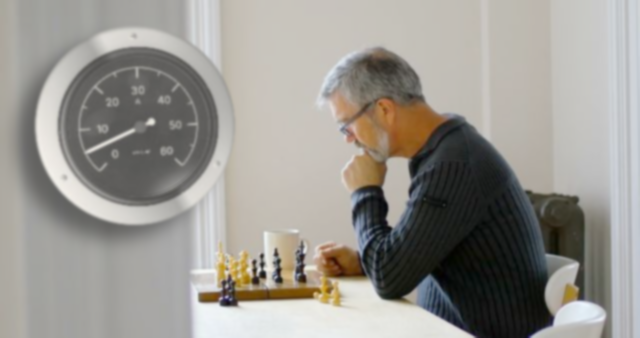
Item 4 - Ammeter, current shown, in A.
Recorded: 5 A
